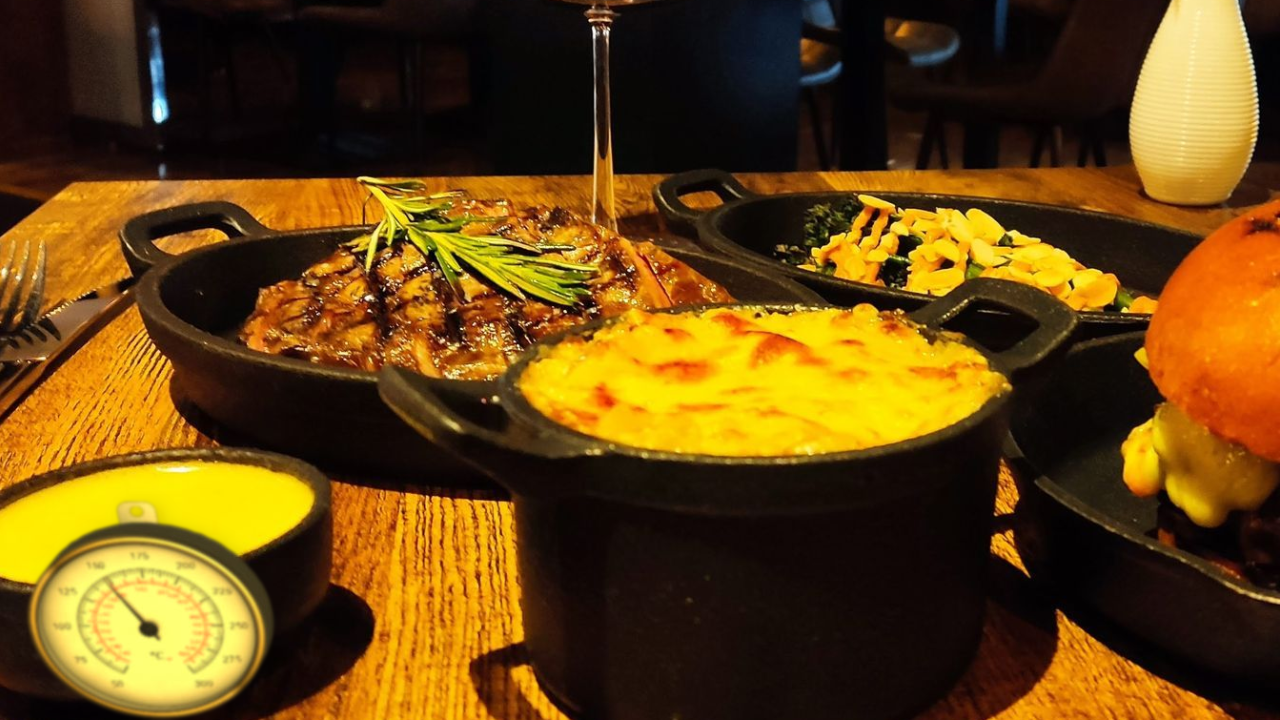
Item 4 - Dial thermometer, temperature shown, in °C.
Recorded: 150 °C
